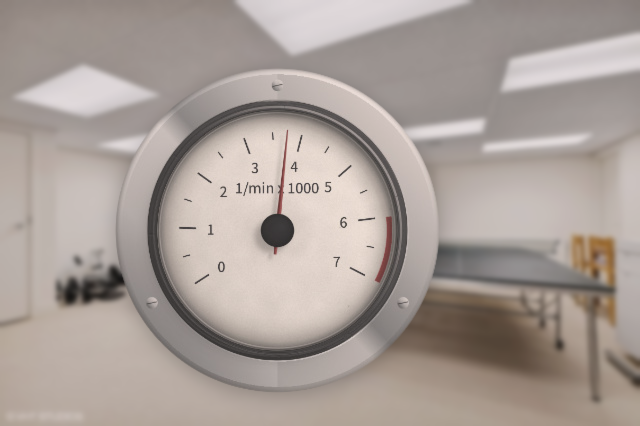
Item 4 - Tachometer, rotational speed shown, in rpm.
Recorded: 3750 rpm
